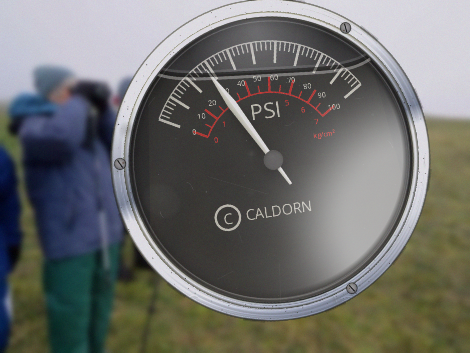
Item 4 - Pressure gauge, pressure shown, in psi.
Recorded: 28 psi
